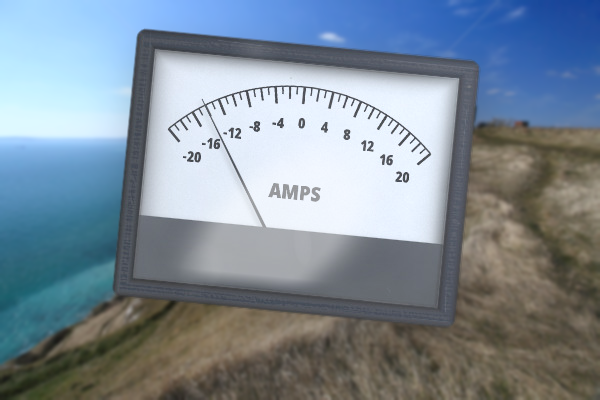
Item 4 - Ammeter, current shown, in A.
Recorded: -14 A
